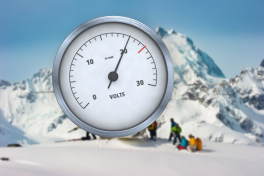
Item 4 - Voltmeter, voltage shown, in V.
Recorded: 20 V
